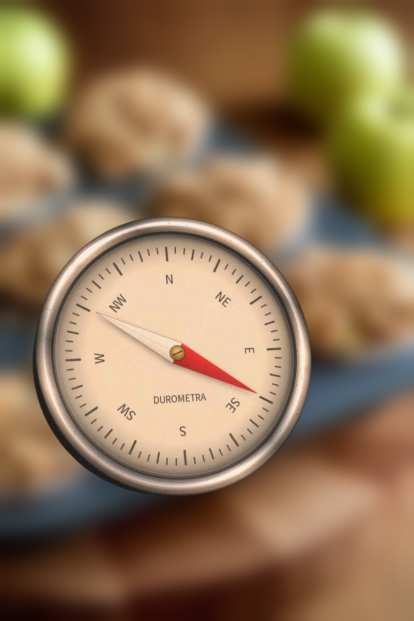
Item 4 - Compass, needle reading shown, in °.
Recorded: 120 °
